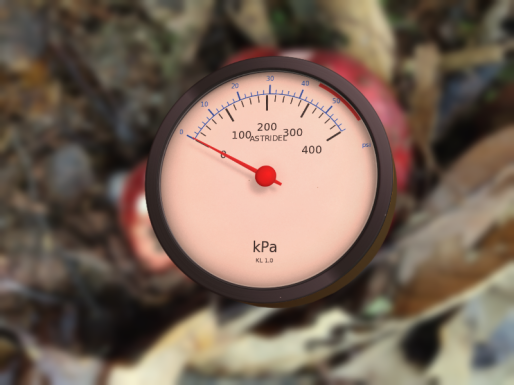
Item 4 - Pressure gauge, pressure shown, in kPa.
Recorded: 0 kPa
